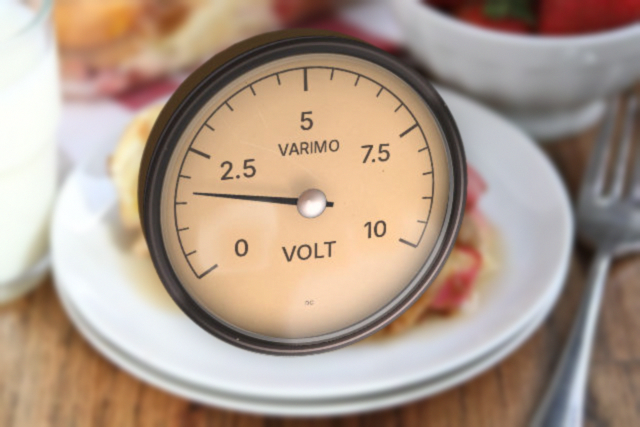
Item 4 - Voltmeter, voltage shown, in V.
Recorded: 1.75 V
